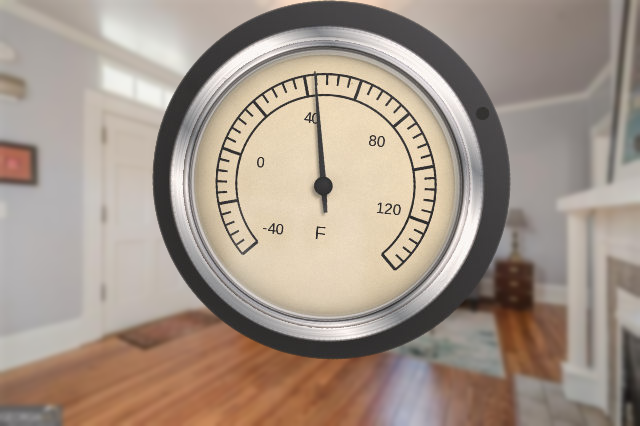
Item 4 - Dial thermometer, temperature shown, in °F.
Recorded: 44 °F
